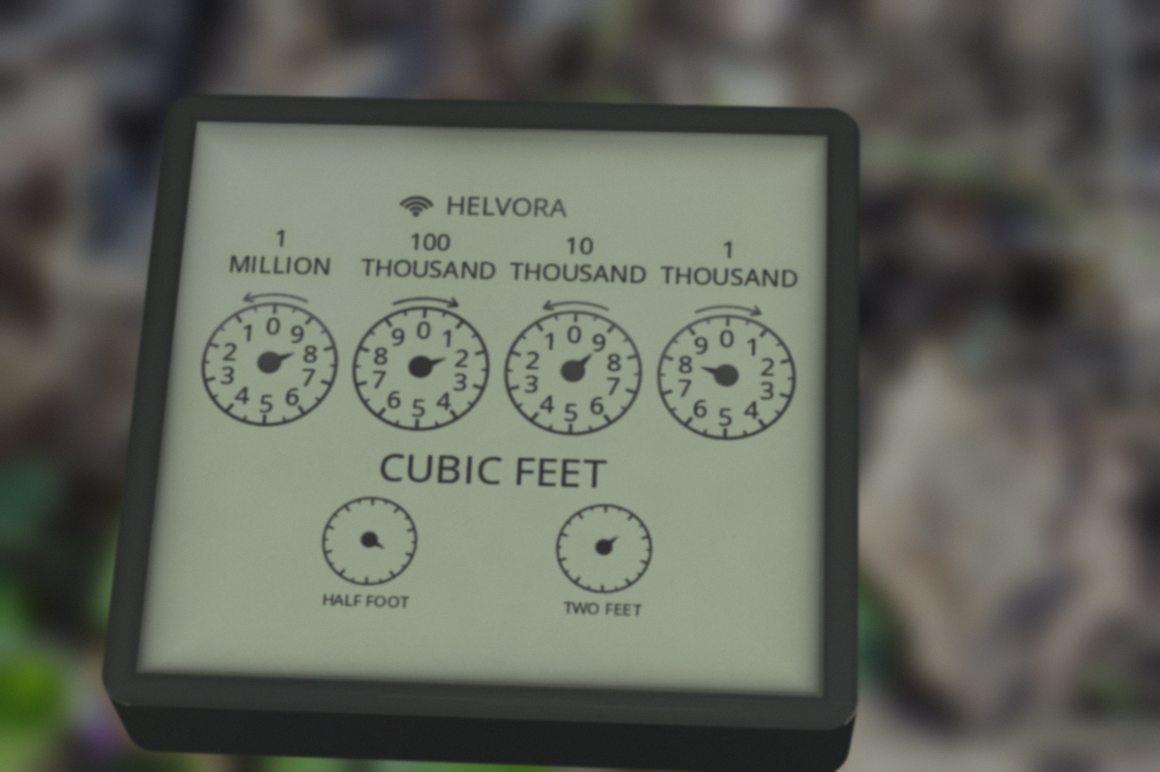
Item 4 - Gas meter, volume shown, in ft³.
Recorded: 818800 ft³
